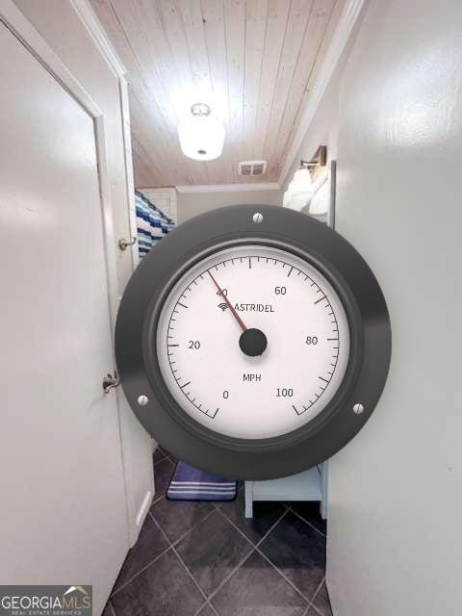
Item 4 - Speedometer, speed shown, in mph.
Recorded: 40 mph
